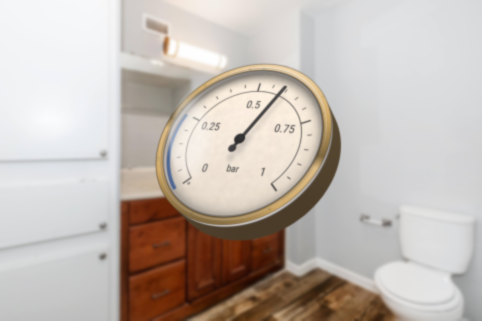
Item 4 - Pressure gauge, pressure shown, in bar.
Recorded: 0.6 bar
